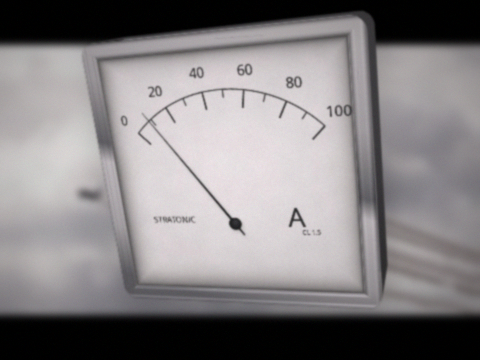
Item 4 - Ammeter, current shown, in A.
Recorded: 10 A
